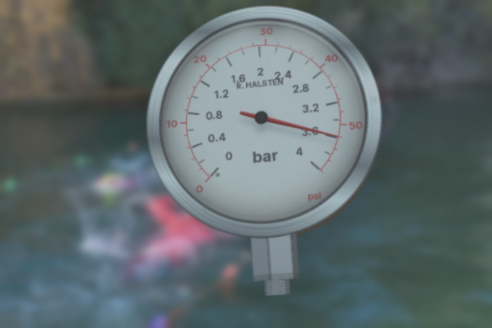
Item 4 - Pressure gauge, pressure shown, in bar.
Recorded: 3.6 bar
